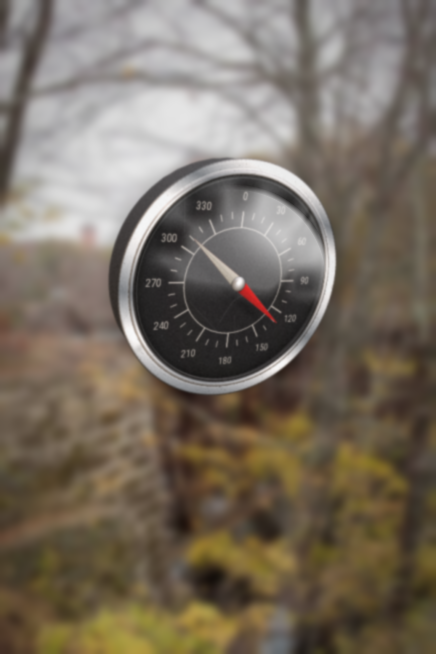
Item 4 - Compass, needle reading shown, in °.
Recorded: 130 °
